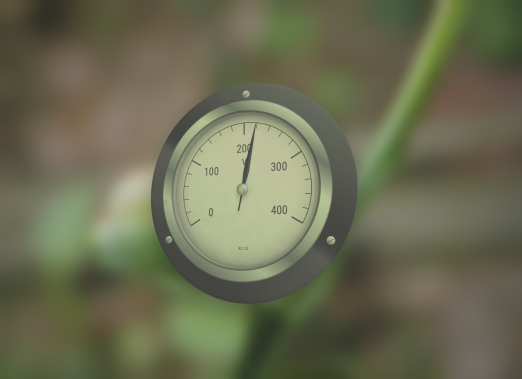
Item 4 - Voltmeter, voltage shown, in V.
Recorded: 220 V
